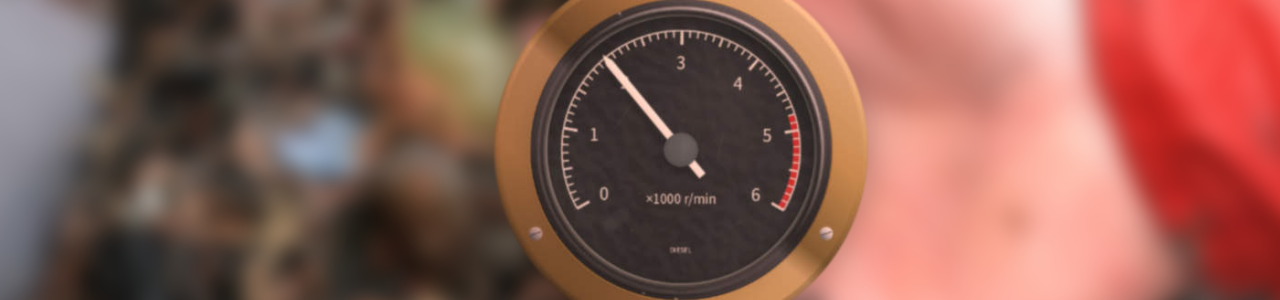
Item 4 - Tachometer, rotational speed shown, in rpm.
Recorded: 2000 rpm
